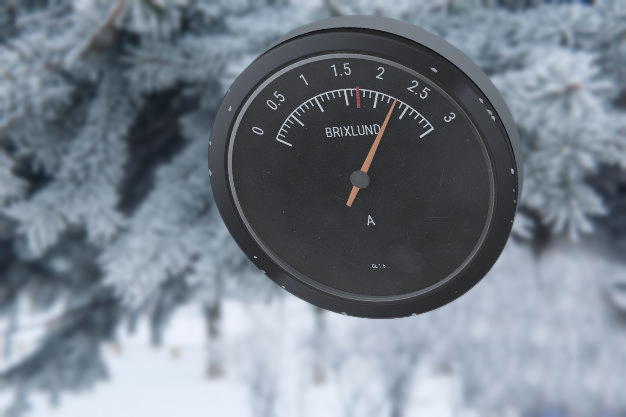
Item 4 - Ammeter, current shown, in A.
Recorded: 2.3 A
